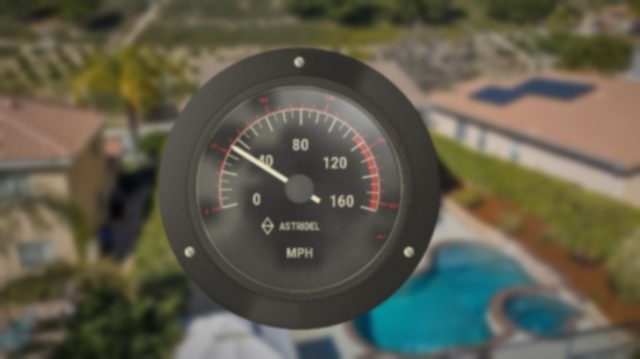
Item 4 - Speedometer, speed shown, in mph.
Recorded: 35 mph
